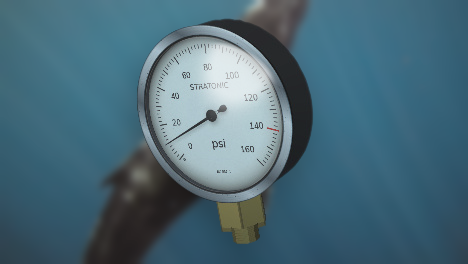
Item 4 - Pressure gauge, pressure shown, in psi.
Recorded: 10 psi
